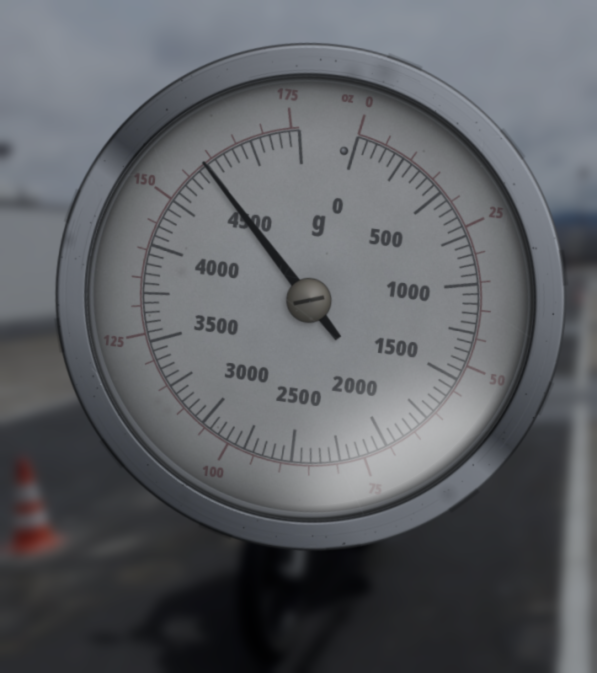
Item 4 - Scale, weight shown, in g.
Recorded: 4500 g
